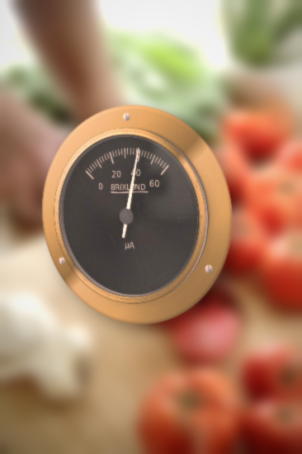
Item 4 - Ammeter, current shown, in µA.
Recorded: 40 µA
